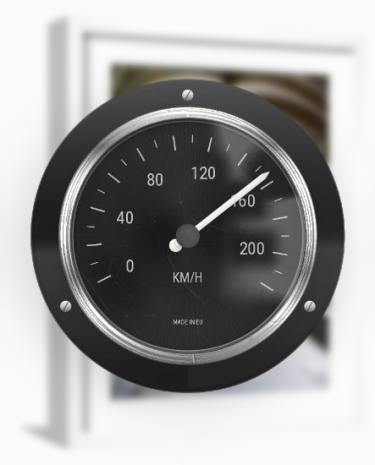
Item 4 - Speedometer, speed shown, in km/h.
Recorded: 155 km/h
